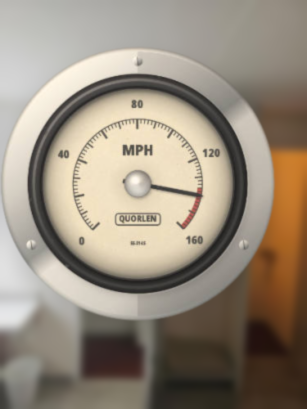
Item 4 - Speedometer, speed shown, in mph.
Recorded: 140 mph
